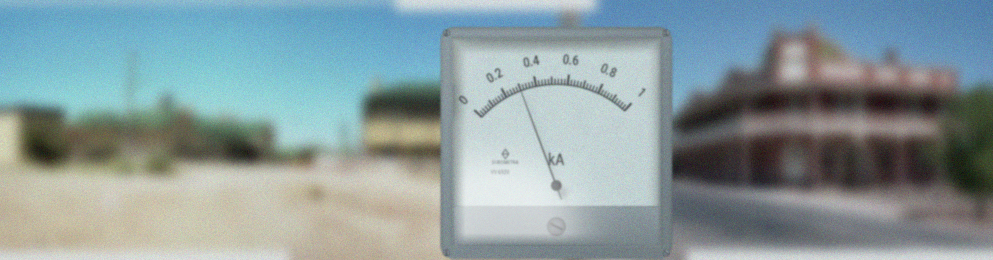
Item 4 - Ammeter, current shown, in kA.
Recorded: 0.3 kA
